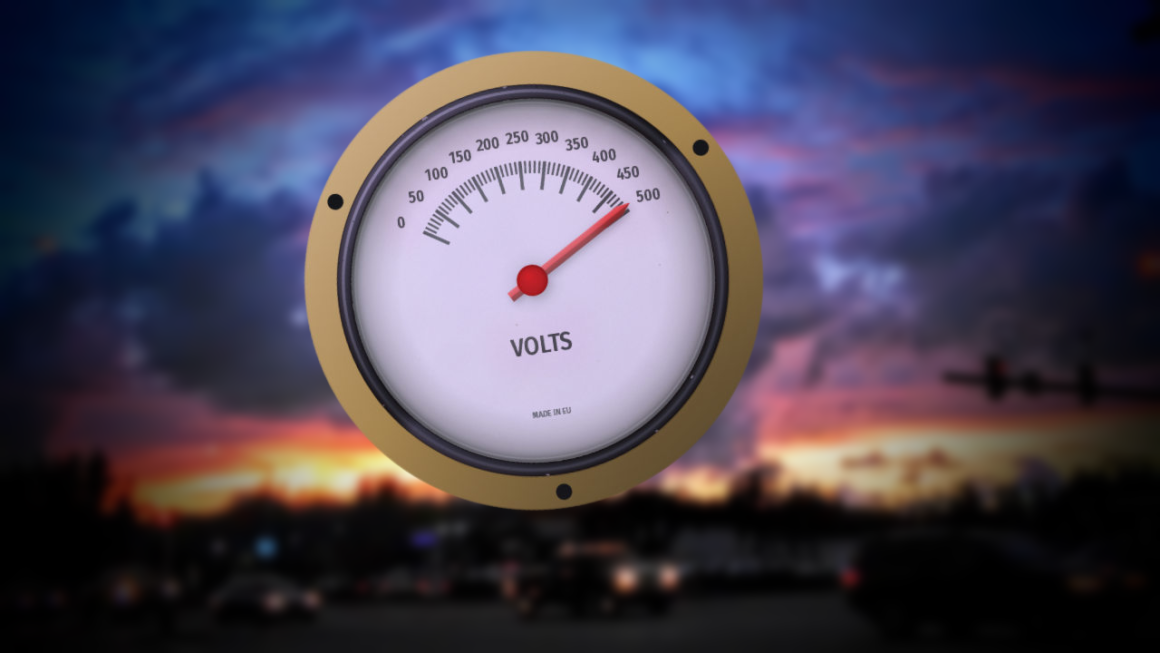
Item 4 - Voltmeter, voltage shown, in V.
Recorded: 490 V
